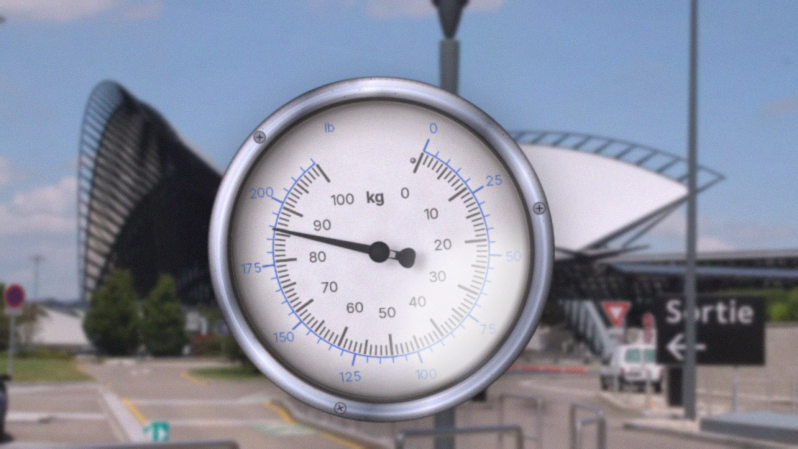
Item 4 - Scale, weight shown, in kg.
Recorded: 86 kg
